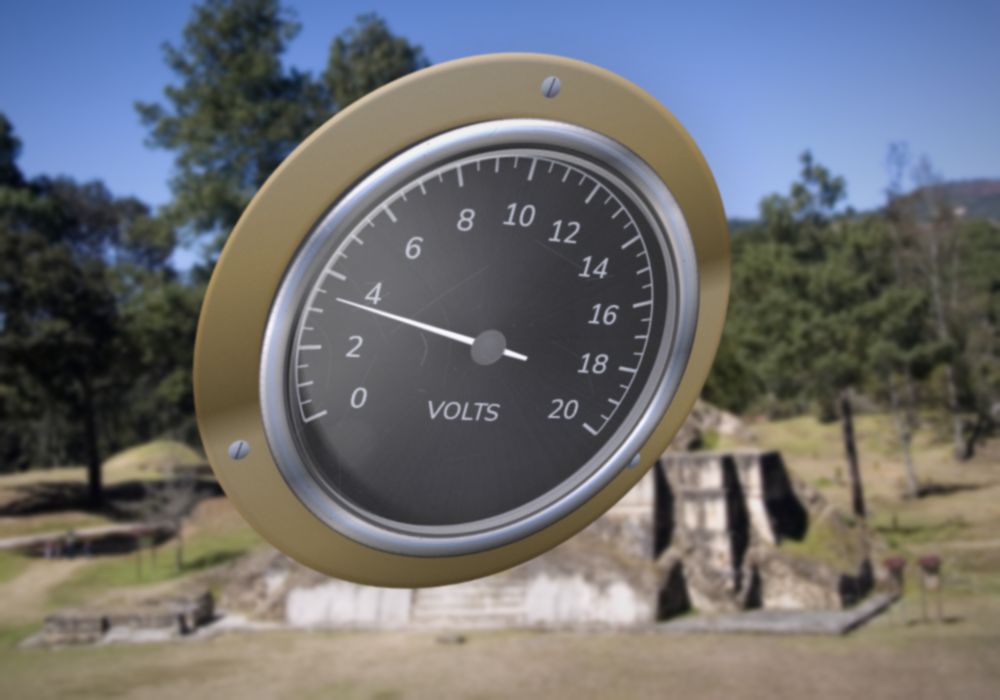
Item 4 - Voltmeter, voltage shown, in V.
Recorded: 3.5 V
